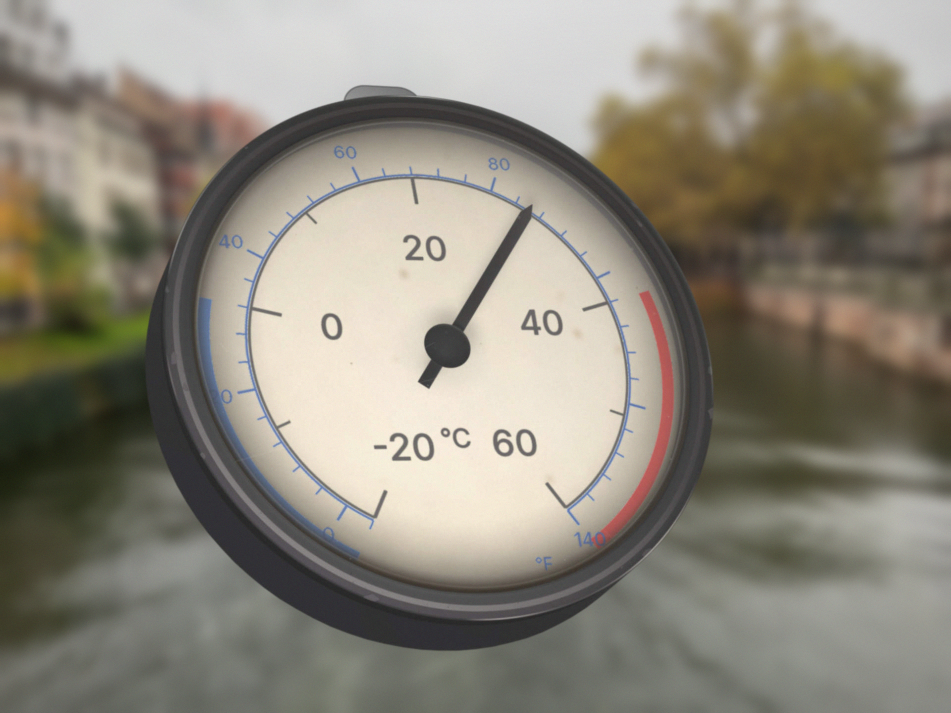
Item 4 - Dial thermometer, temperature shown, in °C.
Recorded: 30 °C
